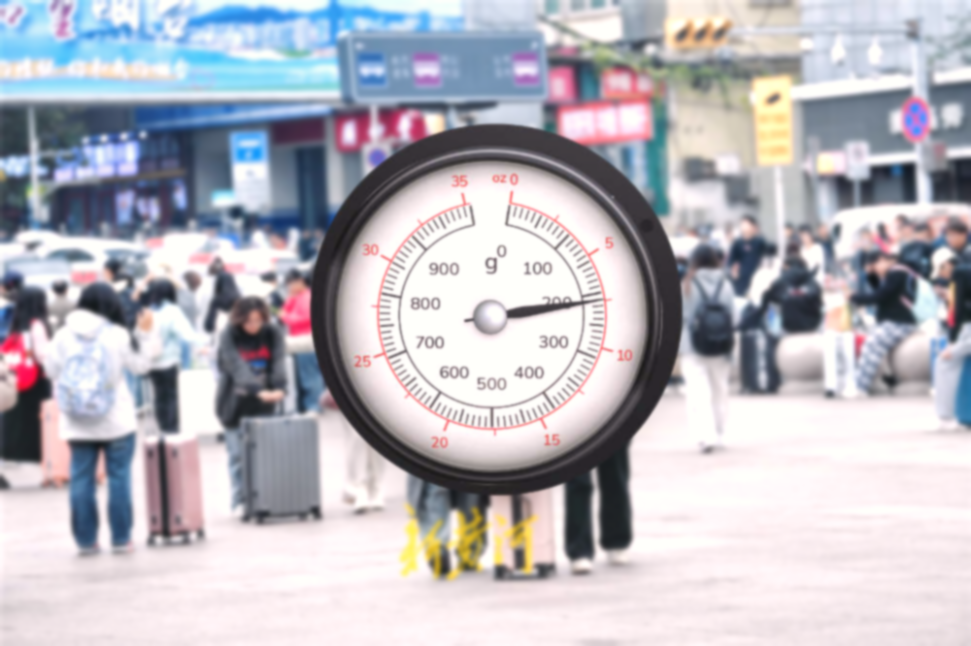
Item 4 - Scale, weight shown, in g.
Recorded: 210 g
